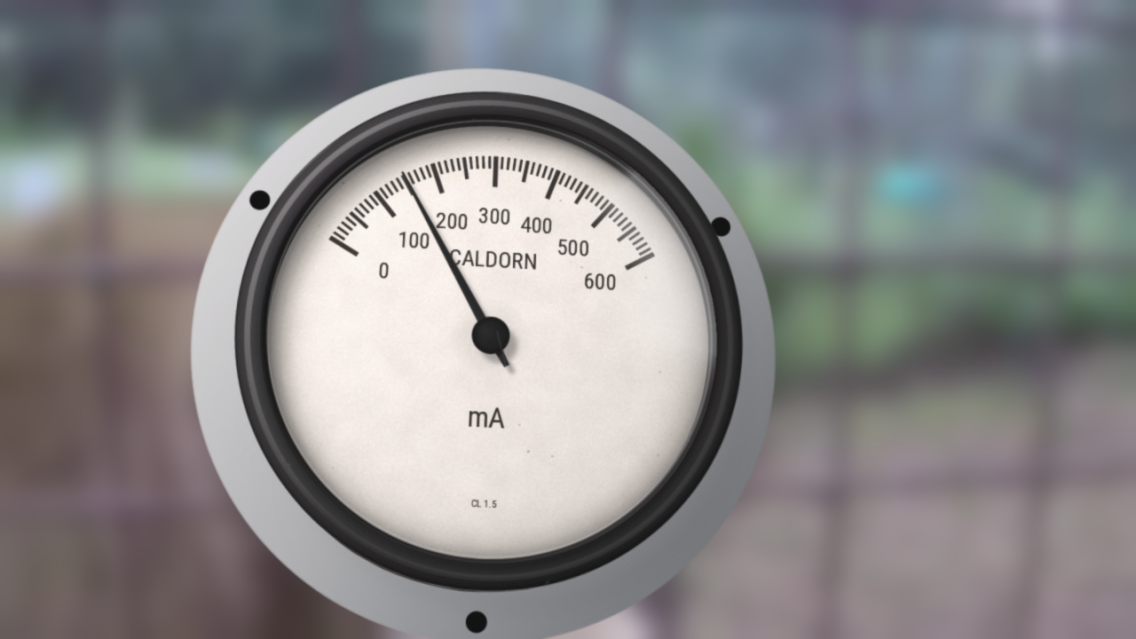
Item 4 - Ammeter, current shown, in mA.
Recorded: 150 mA
